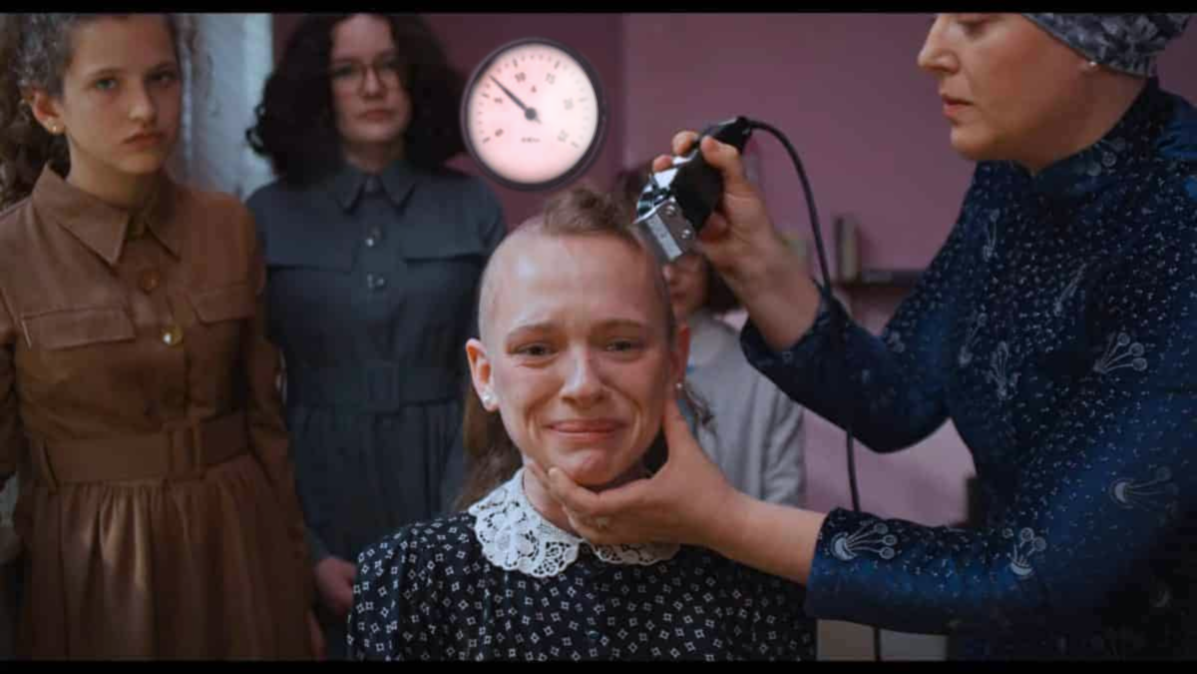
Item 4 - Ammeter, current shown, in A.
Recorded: 7 A
